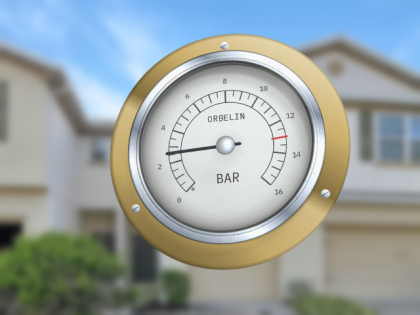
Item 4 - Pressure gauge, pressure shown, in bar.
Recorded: 2.5 bar
